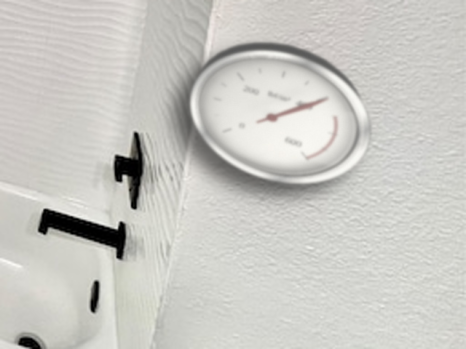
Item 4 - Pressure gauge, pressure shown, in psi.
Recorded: 400 psi
